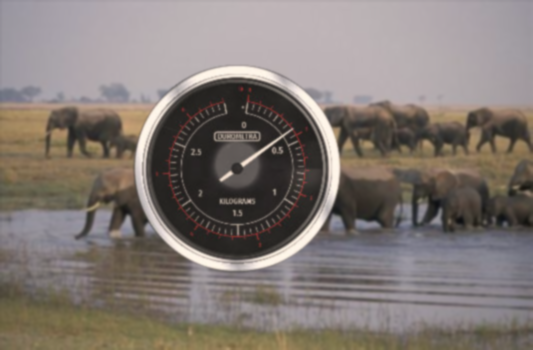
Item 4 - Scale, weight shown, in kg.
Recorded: 0.4 kg
